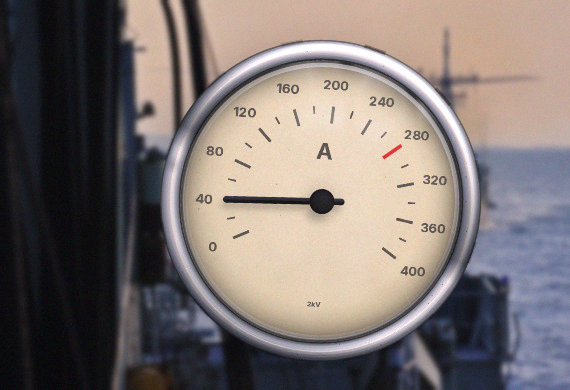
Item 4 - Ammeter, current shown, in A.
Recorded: 40 A
